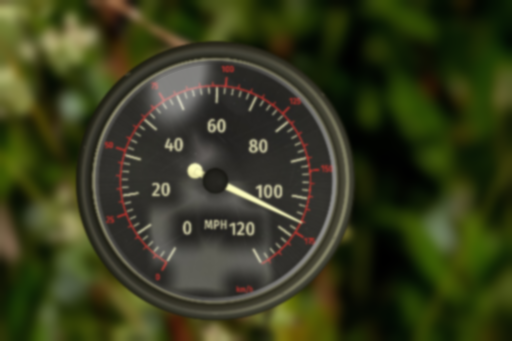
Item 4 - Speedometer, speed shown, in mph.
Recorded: 106 mph
